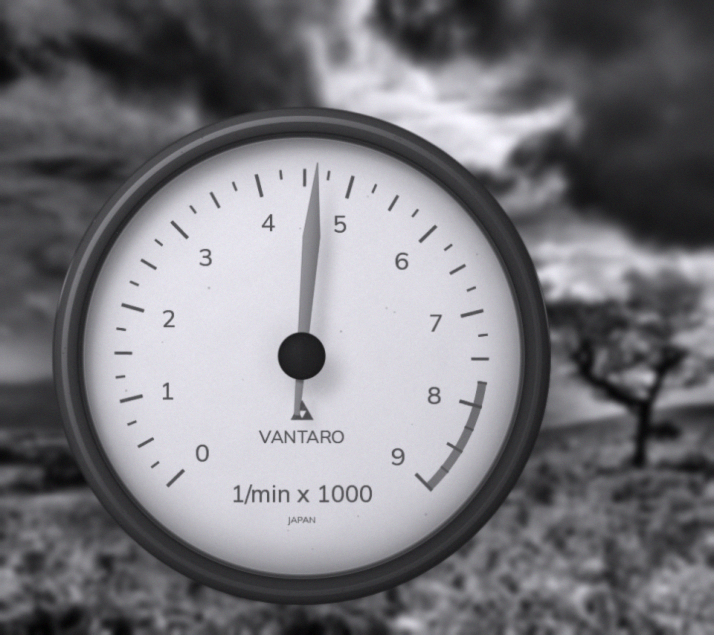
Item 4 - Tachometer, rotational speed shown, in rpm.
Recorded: 4625 rpm
